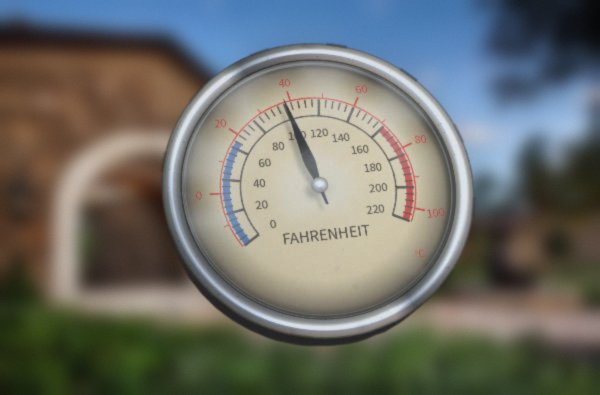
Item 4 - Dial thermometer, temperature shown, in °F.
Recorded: 100 °F
